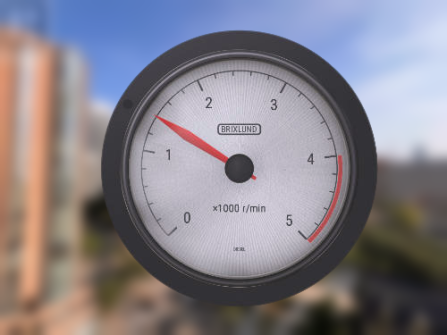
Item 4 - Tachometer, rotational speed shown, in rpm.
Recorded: 1400 rpm
